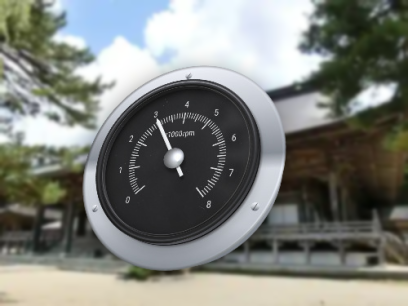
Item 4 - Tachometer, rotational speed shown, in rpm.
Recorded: 3000 rpm
